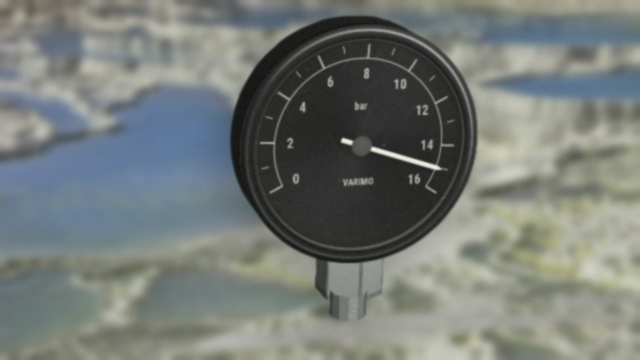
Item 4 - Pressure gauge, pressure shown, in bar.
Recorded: 15 bar
